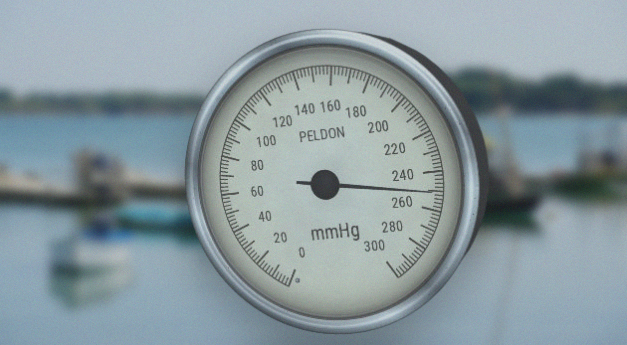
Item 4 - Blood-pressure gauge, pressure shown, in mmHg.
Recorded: 250 mmHg
